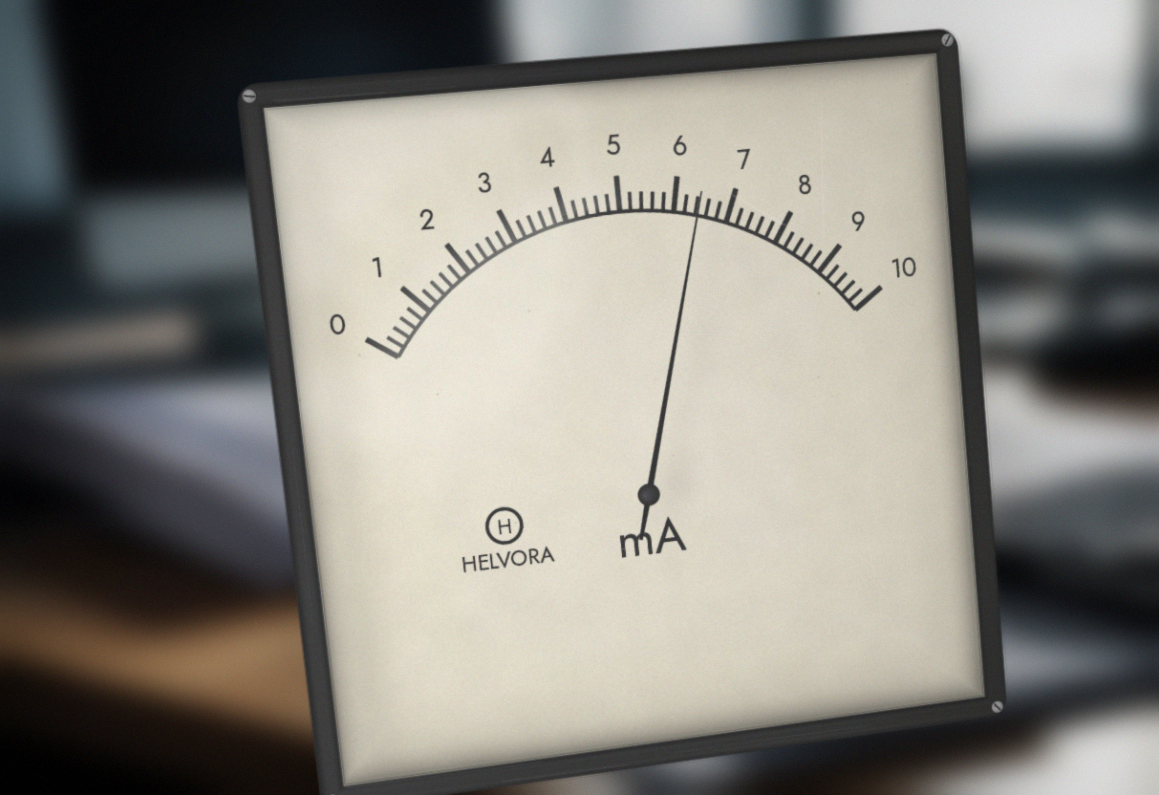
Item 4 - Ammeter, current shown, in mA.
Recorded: 6.4 mA
